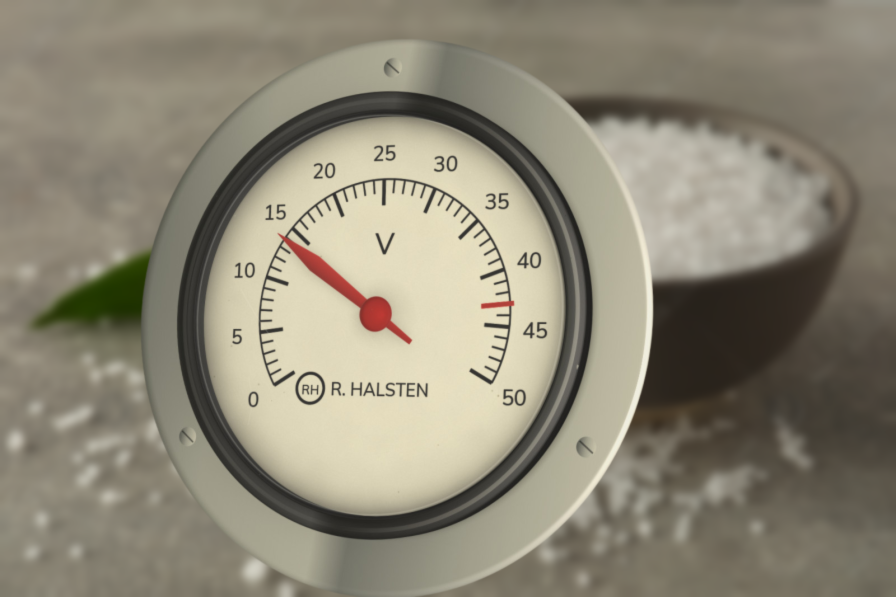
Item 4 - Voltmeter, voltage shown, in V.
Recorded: 14 V
